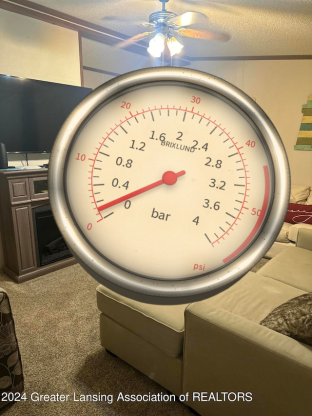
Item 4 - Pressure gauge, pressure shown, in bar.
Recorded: 0.1 bar
